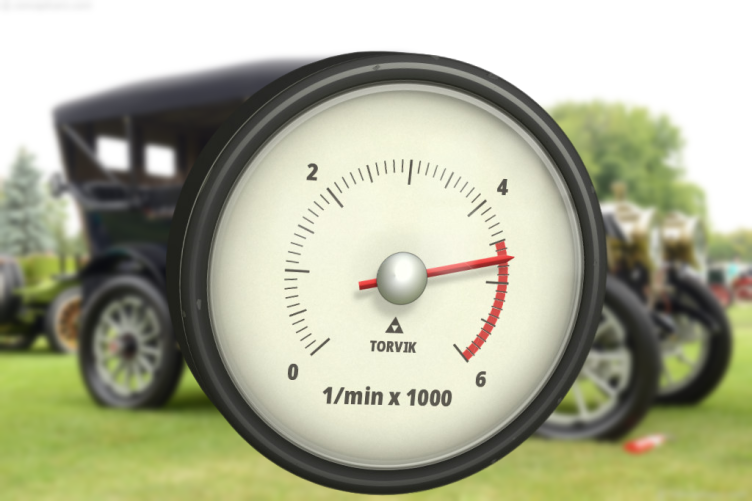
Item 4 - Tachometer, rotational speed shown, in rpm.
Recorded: 4700 rpm
